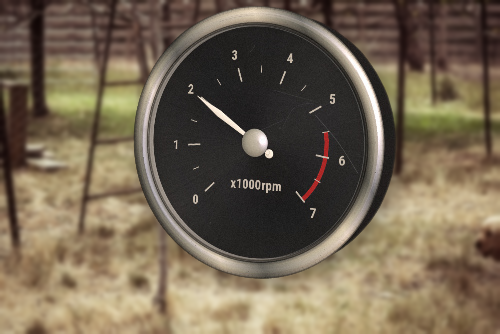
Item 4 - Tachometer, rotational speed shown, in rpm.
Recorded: 2000 rpm
